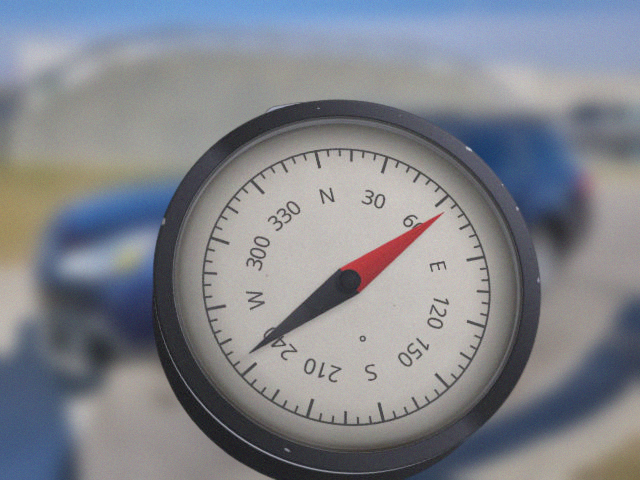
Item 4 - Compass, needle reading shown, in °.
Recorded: 65 °
